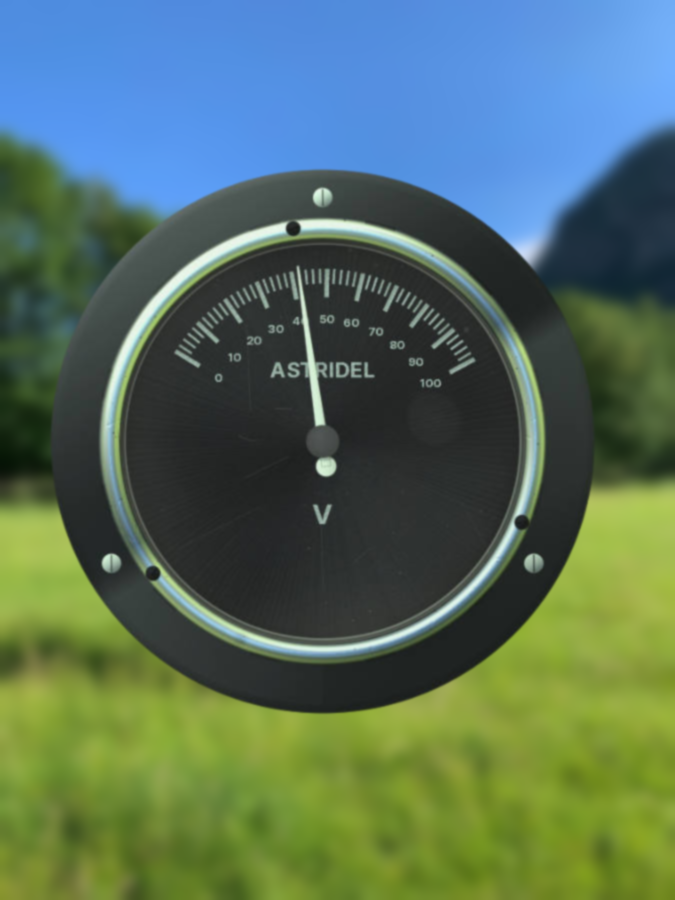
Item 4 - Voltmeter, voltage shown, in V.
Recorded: 42 V
